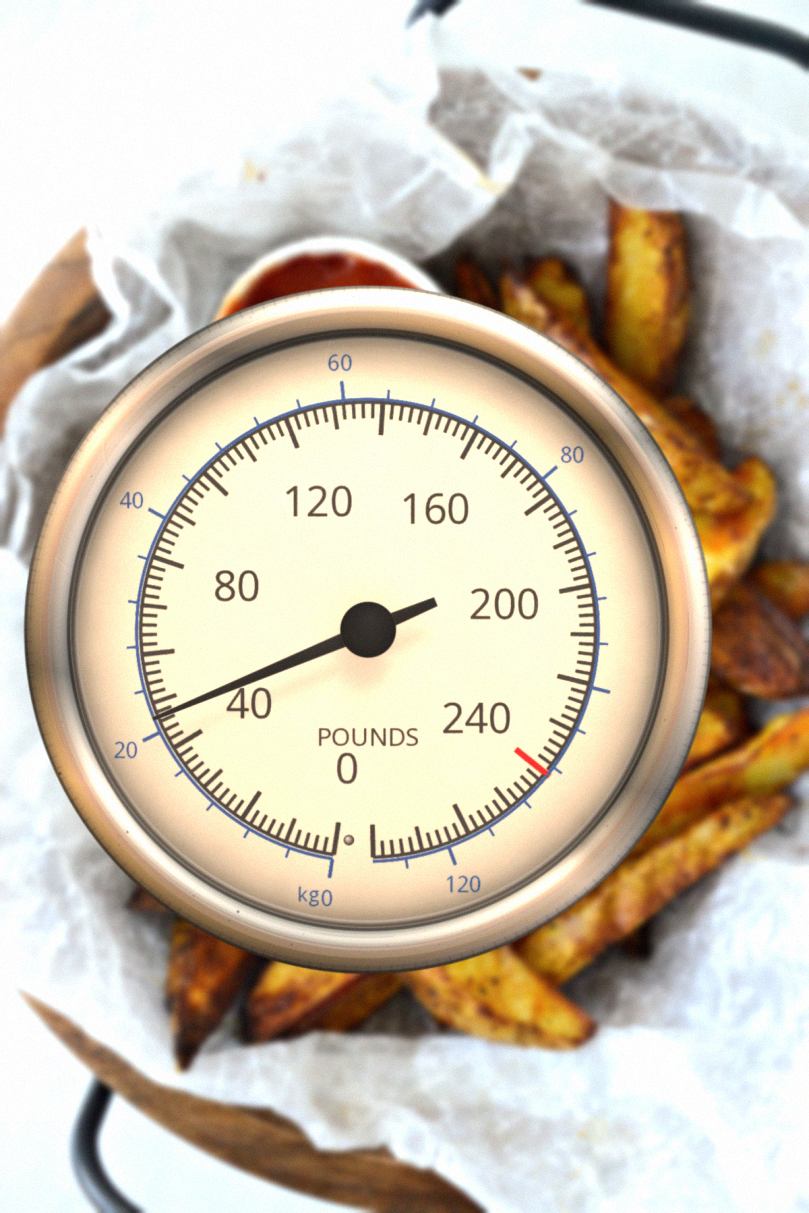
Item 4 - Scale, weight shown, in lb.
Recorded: 47 lb
